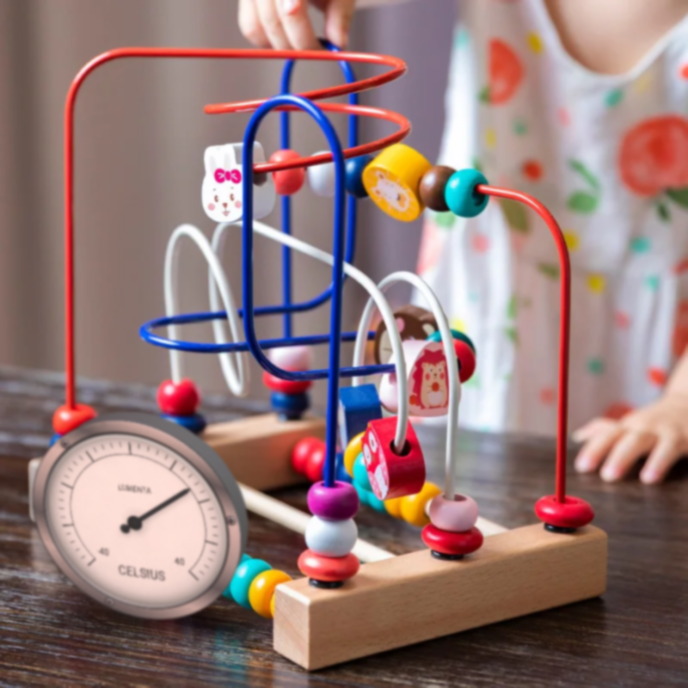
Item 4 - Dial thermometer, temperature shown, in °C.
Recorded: 16 °C
